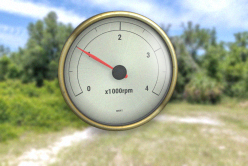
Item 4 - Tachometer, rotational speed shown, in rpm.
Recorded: 1000 rpm
